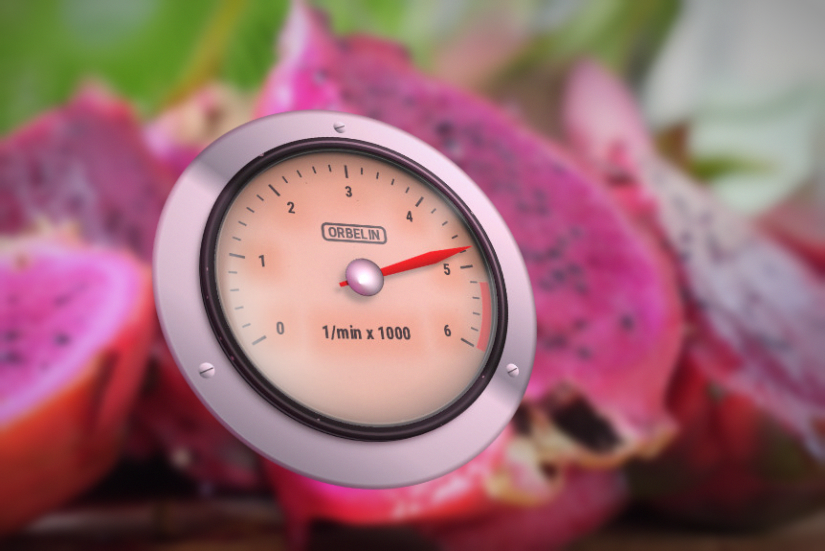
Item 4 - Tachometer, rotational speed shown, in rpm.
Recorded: 4800 rpm
